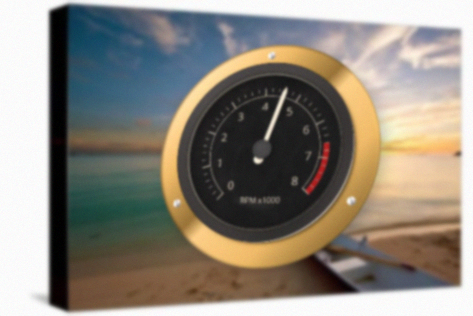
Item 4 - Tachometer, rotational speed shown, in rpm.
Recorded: 4600 rpm
